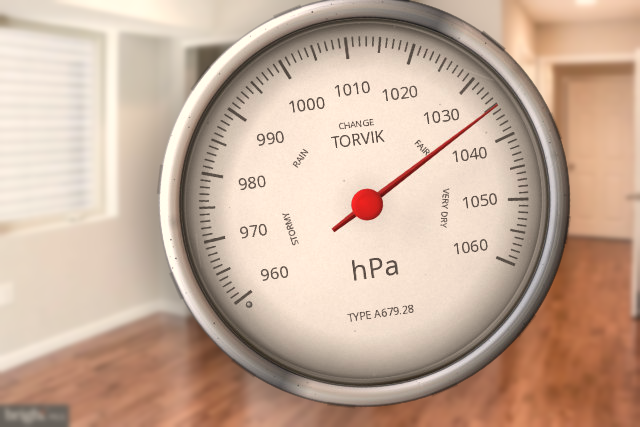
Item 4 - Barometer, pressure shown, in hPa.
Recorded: 1035 hPa
